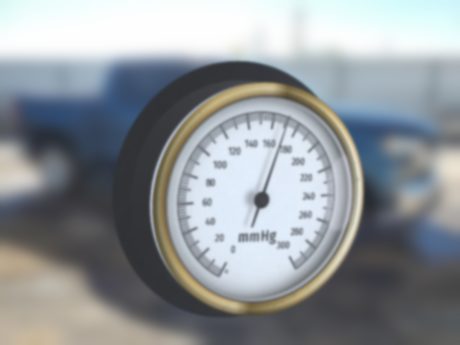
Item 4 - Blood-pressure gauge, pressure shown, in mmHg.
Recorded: 170 mmHg
